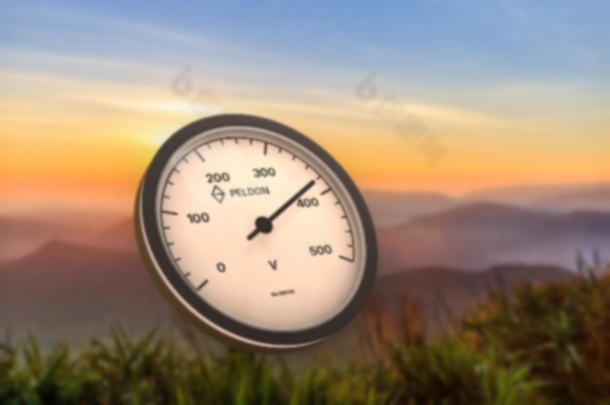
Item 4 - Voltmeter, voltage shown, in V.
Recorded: 380 V
